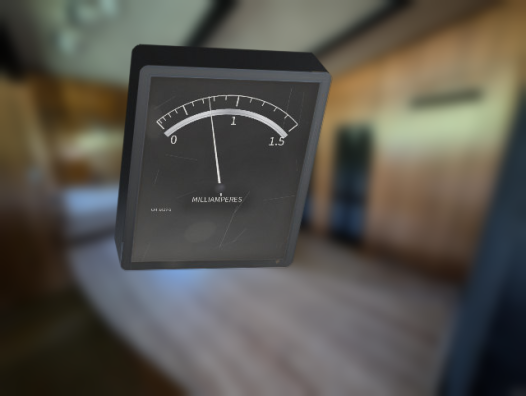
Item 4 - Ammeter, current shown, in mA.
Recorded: 0.75 mA
